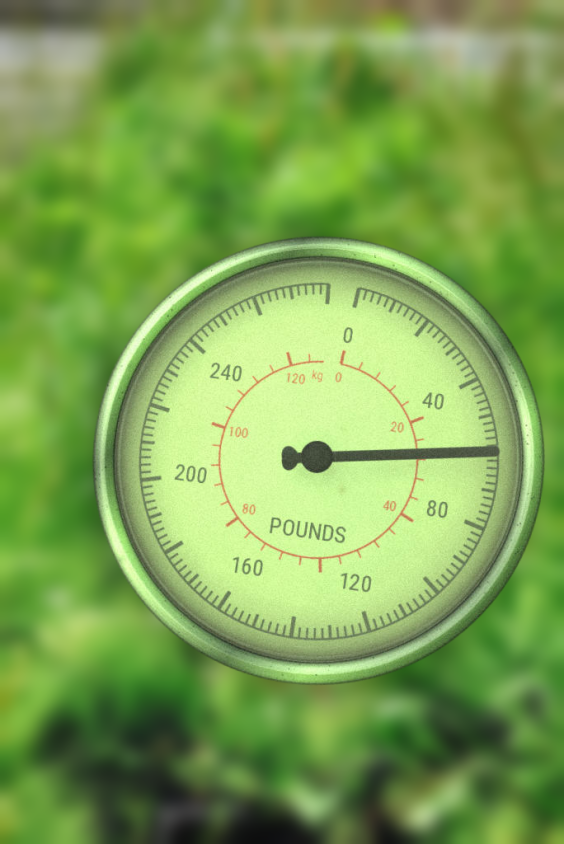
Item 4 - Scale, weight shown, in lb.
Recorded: 60 lb
